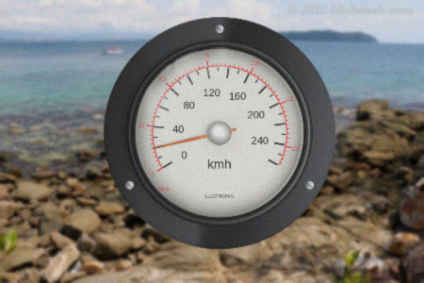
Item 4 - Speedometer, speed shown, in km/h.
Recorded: 20 km/h
